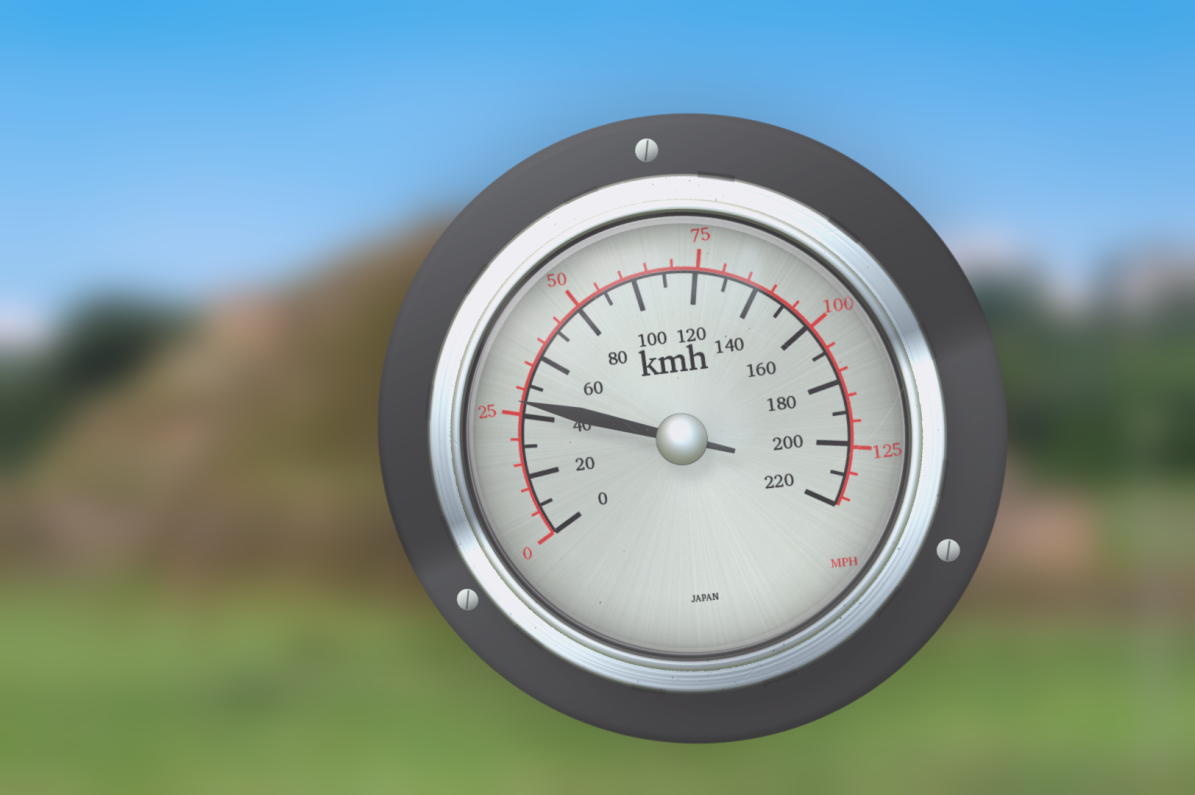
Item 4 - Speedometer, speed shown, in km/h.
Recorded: 45 km/h
